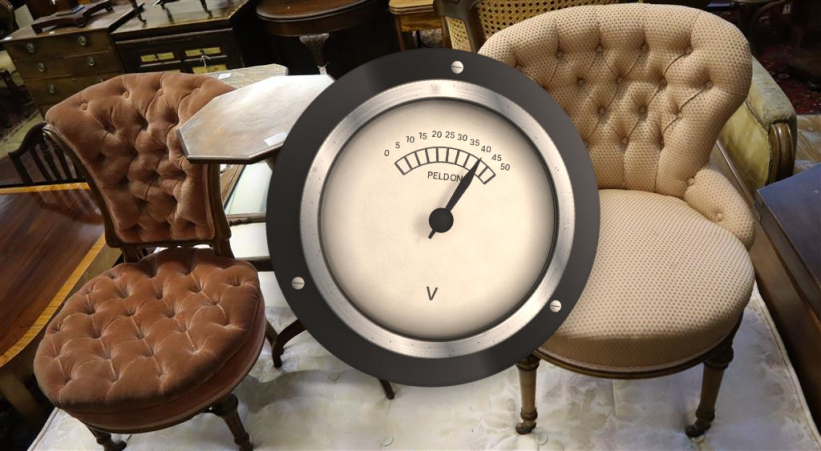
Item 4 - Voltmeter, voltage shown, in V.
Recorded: 40 V
